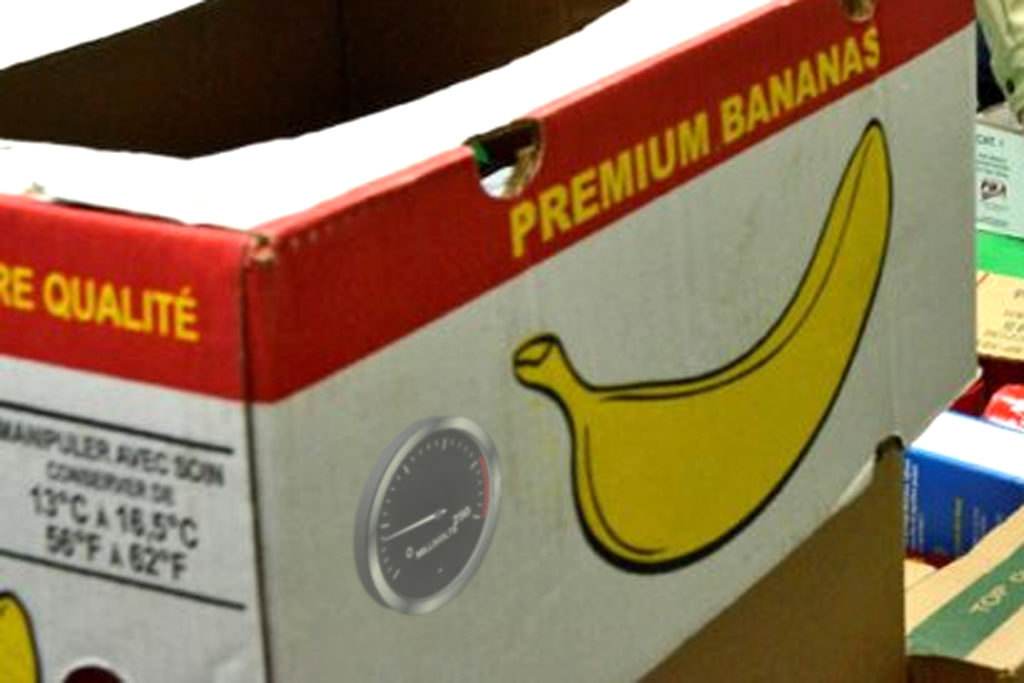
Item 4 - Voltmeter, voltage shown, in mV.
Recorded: 40 mV
